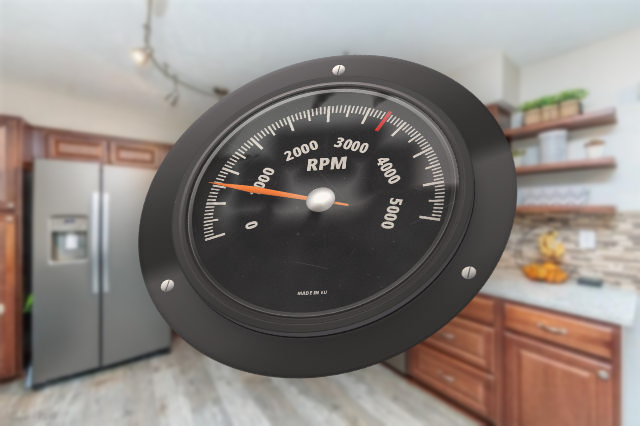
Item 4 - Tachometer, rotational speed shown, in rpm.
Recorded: 750 rpm
